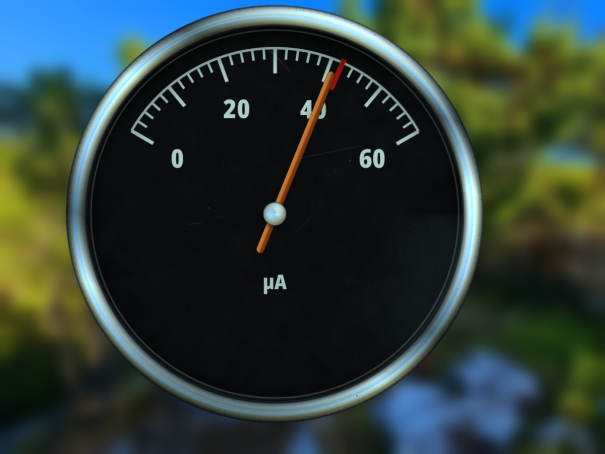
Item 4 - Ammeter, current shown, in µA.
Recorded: 41 µA
